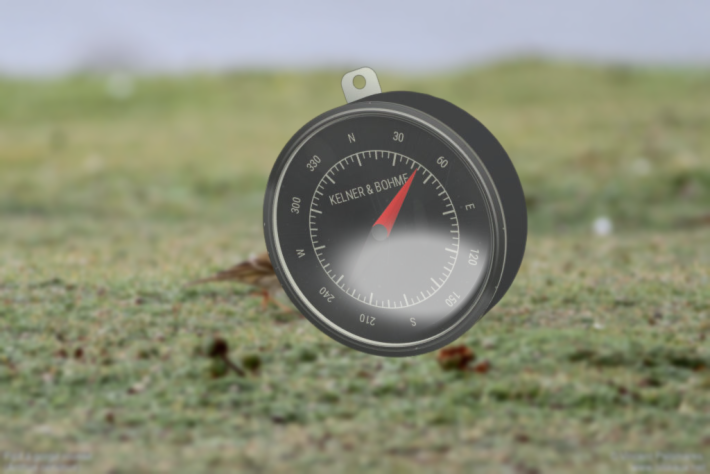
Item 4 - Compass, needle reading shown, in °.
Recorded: 50 °
